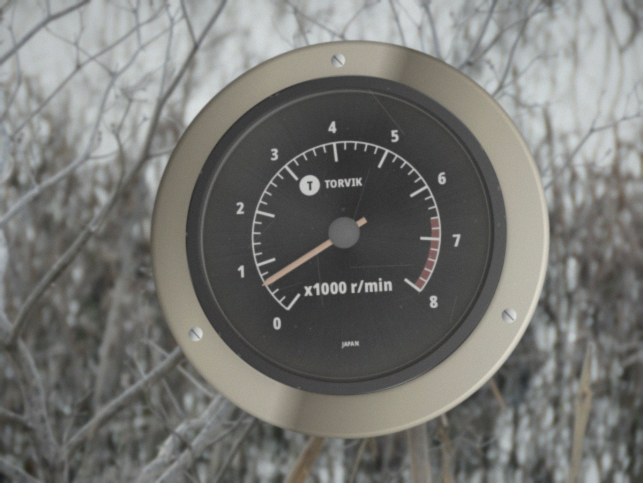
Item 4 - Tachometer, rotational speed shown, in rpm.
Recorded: 600 rpm
